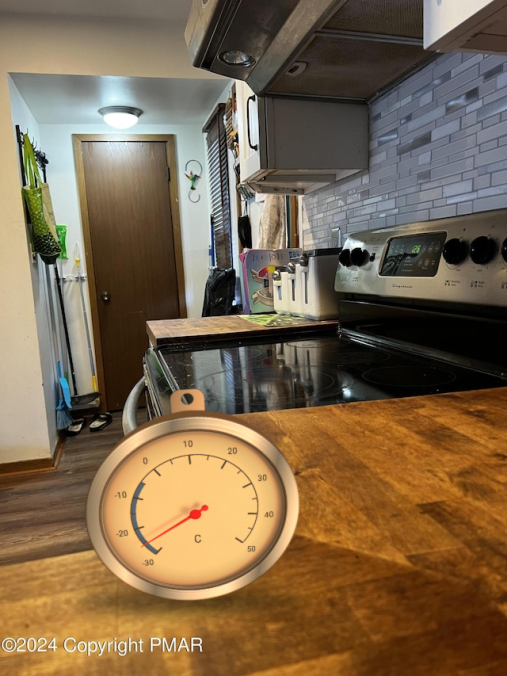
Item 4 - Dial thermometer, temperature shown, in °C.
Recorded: -25 °C
